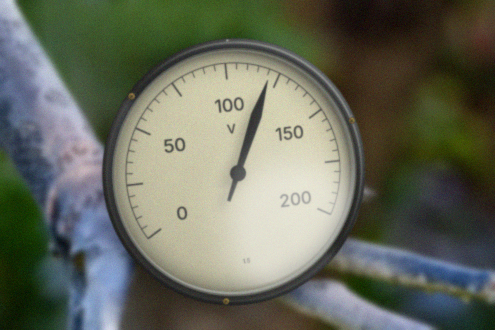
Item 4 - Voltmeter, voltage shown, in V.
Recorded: 120 V
